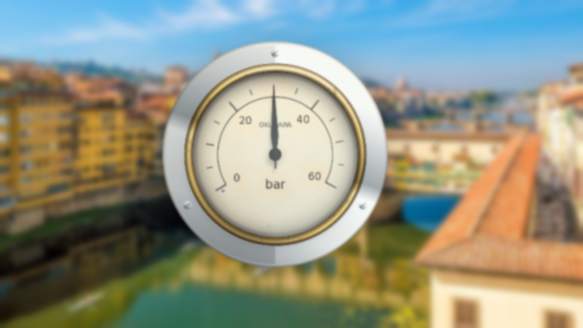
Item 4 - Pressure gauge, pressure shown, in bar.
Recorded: 30 bar
